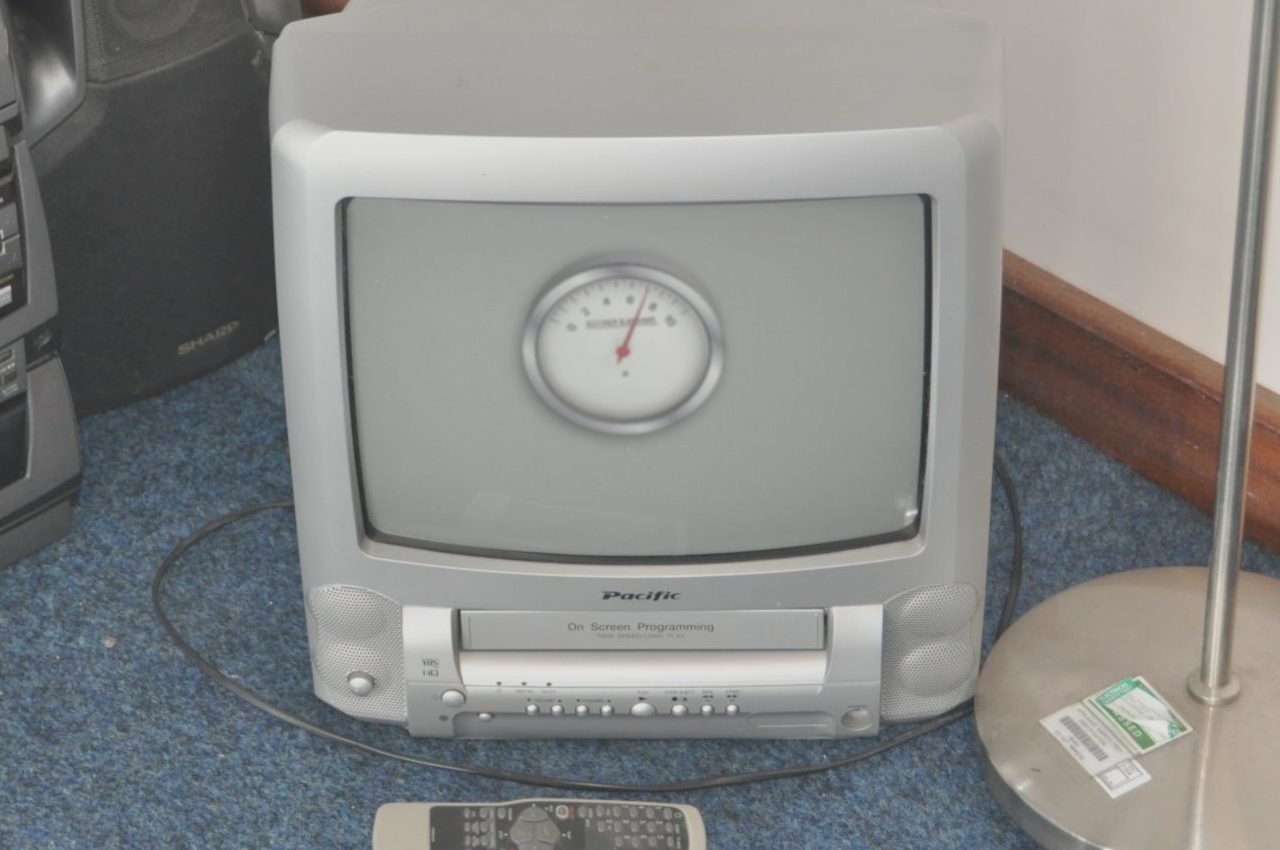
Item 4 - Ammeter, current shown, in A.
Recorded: 7 A
